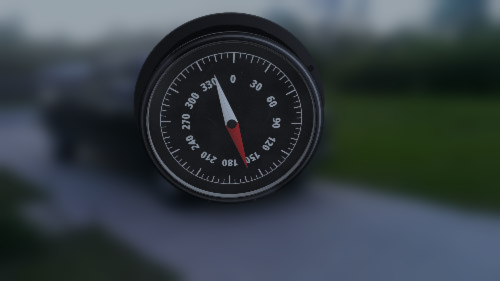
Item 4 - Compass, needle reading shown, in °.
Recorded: 160 °
